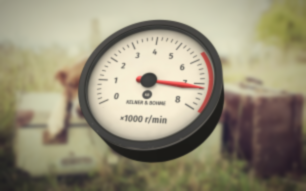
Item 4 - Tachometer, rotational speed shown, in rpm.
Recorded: 7200 rpm
